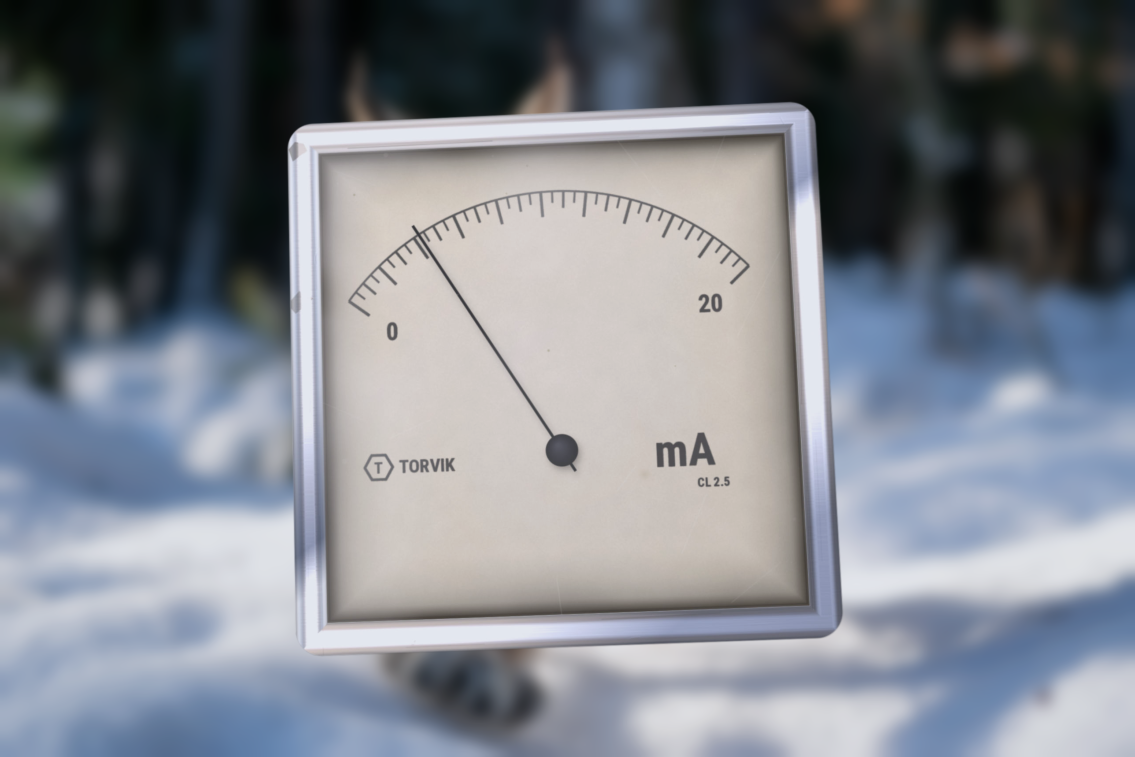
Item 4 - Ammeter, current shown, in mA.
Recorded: 4.25 mA
